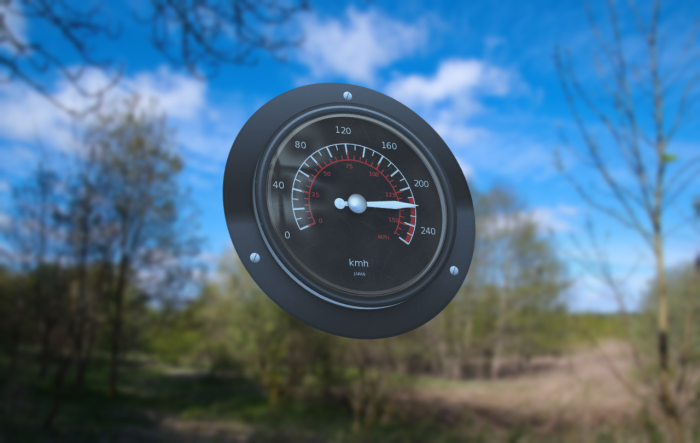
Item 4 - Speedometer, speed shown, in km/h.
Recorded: 220 km/h
